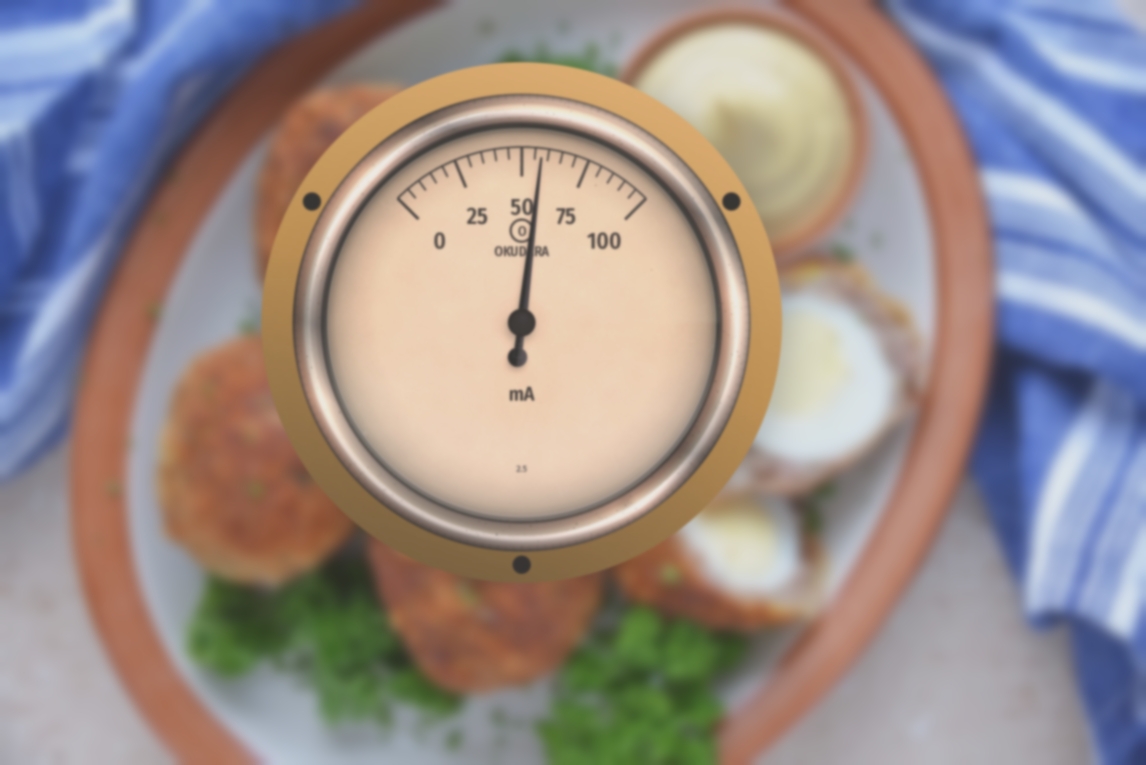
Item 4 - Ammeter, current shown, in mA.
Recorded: 57.5 mA
